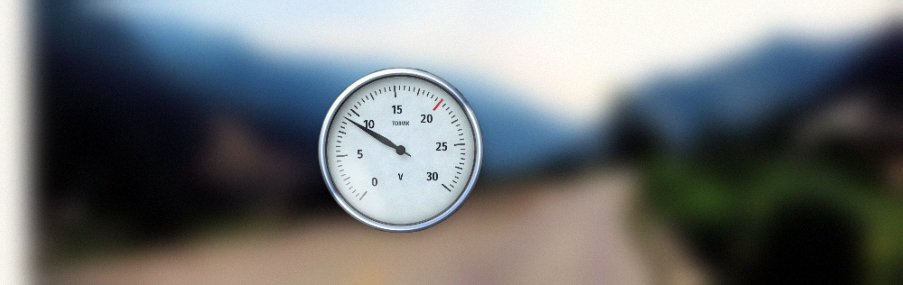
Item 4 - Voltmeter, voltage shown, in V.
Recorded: 9 V
